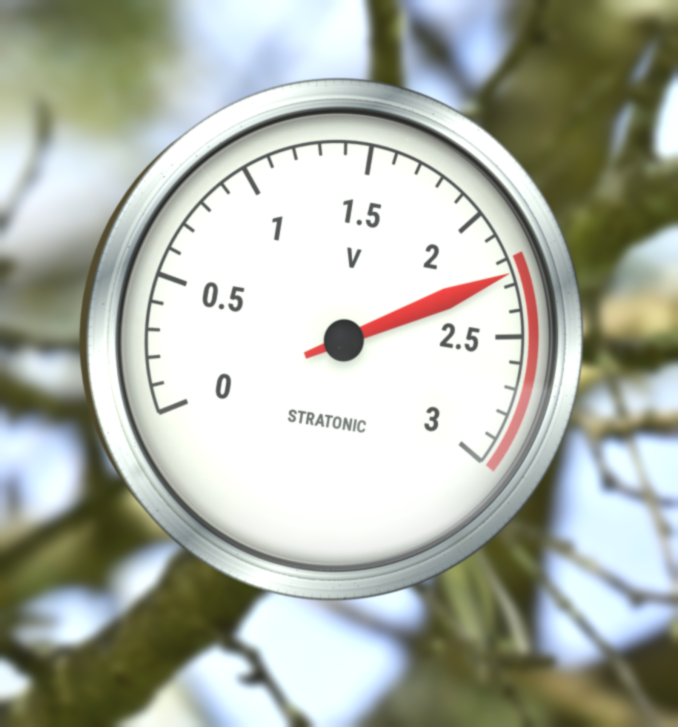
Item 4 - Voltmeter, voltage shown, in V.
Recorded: 2.25 V
